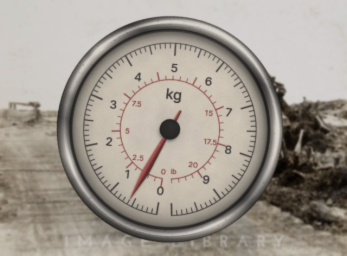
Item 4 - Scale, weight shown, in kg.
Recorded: 0.6 kg
